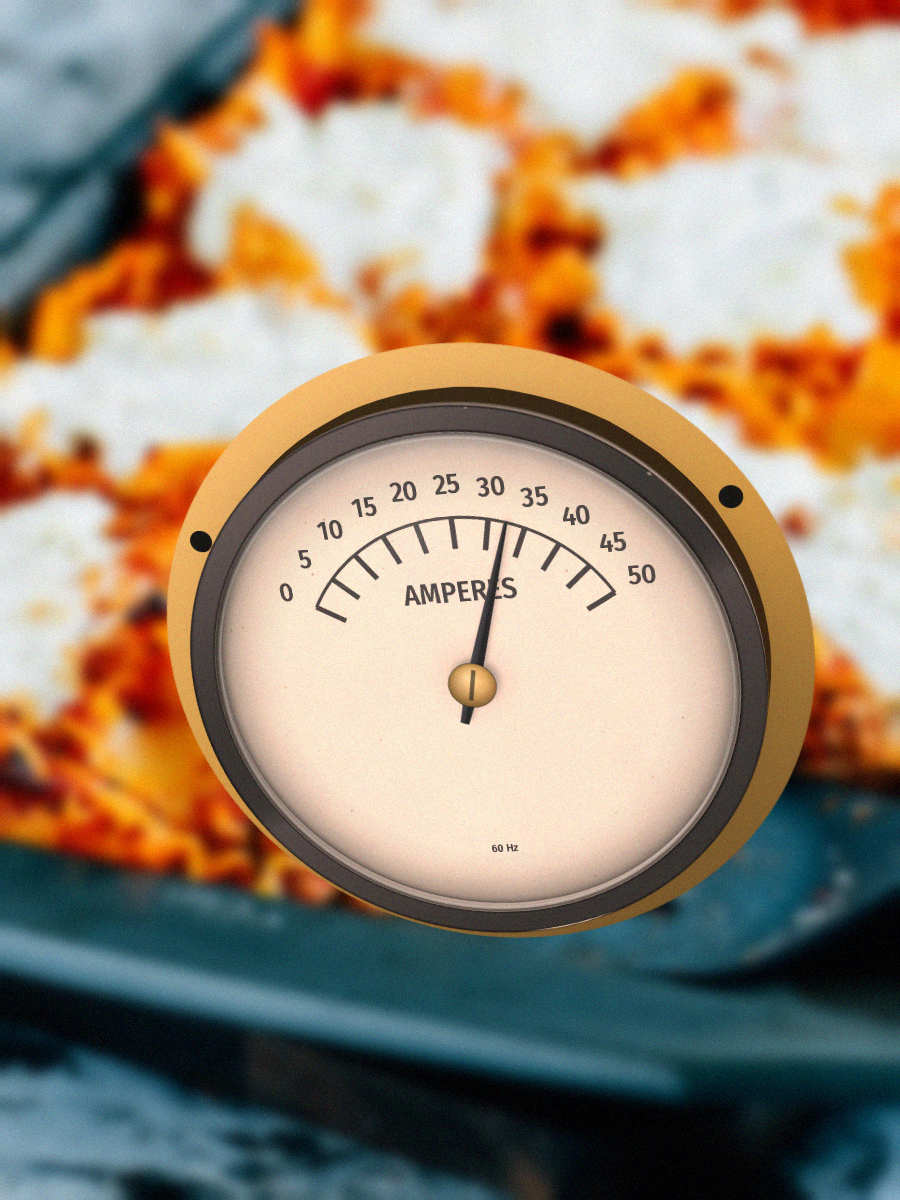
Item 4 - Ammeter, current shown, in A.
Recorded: 32.5 A
